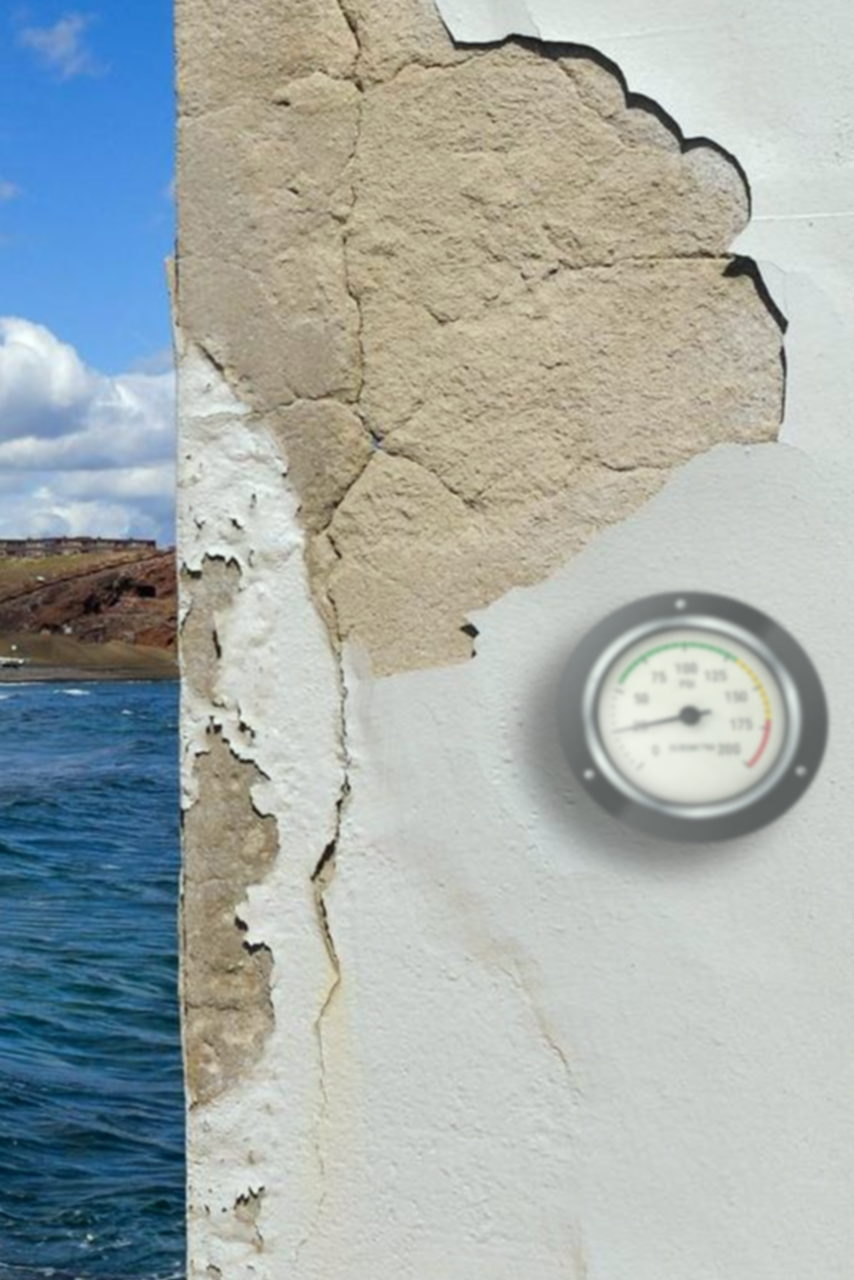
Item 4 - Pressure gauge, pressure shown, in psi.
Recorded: 25 psi
